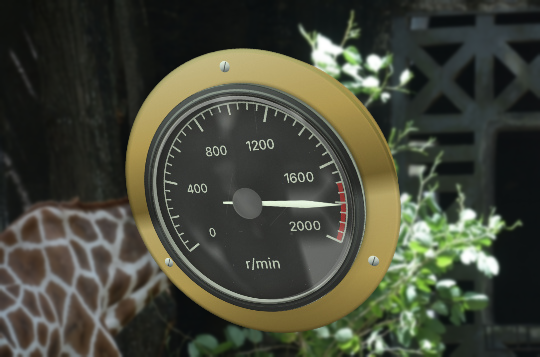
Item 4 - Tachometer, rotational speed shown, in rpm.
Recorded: 1800 rpm
